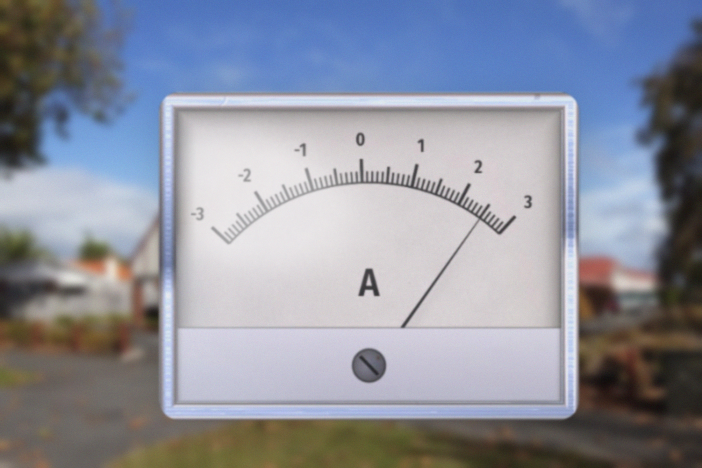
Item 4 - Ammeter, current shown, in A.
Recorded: 2.5 A
